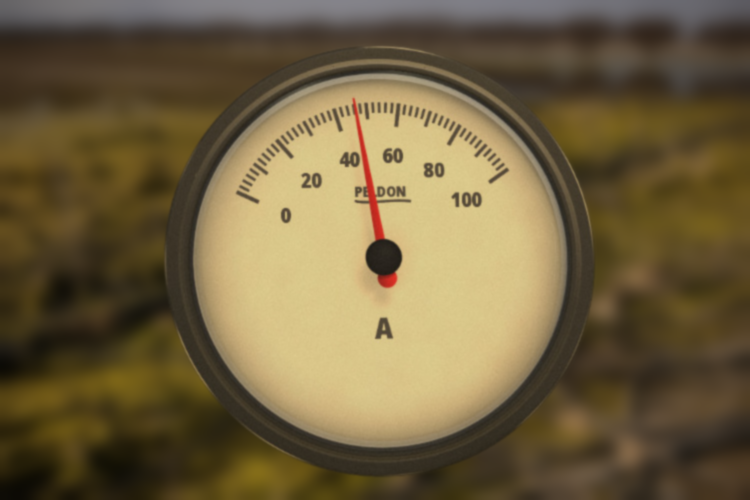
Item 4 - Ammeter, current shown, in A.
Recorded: 46 A
